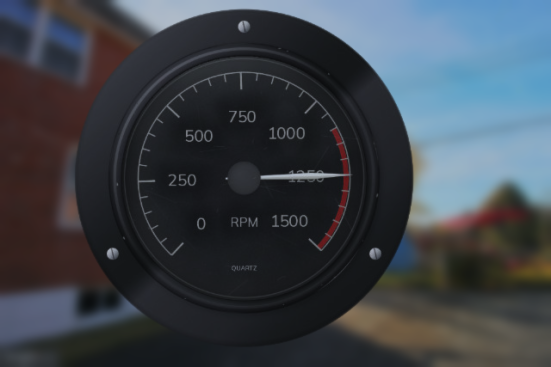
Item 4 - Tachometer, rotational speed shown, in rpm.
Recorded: 1250 rpm
